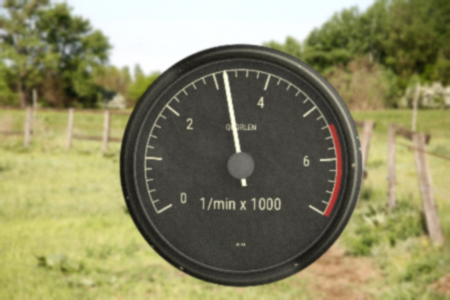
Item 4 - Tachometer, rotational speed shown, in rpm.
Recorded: 3200 rpm
